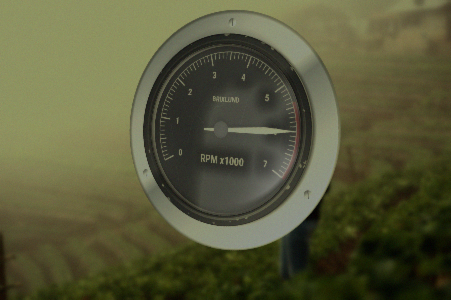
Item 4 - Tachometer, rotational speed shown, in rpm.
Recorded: 6000 rpm
